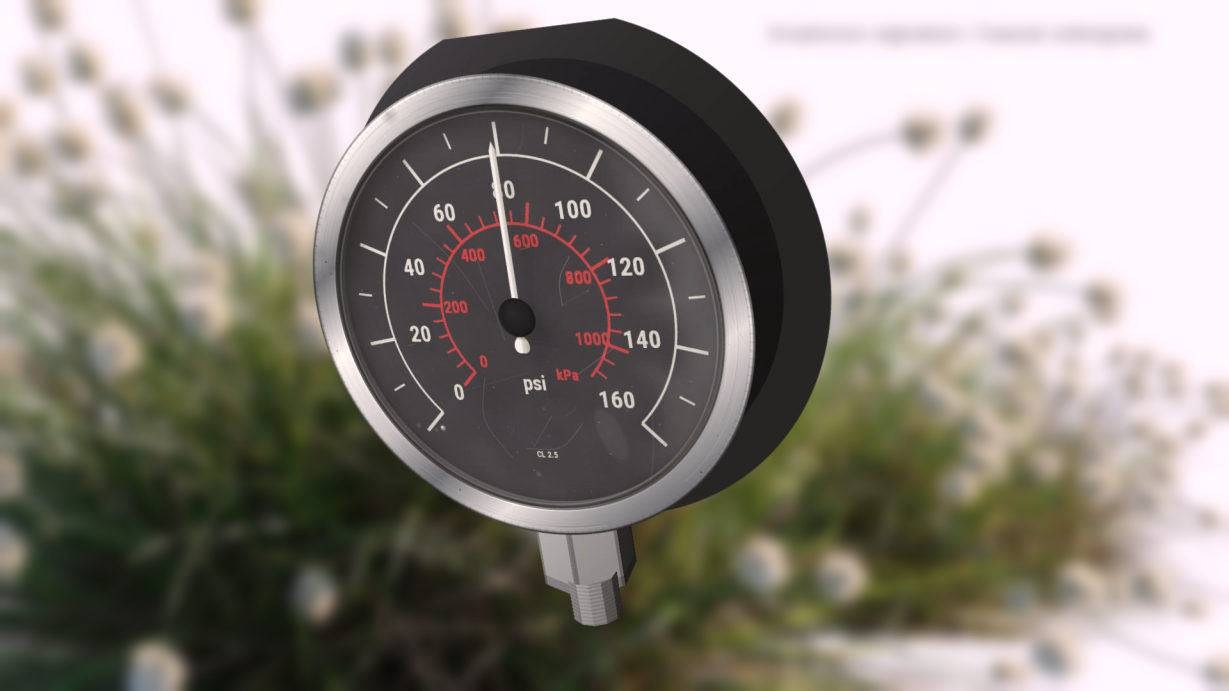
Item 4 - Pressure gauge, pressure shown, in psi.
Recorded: 80 psi
